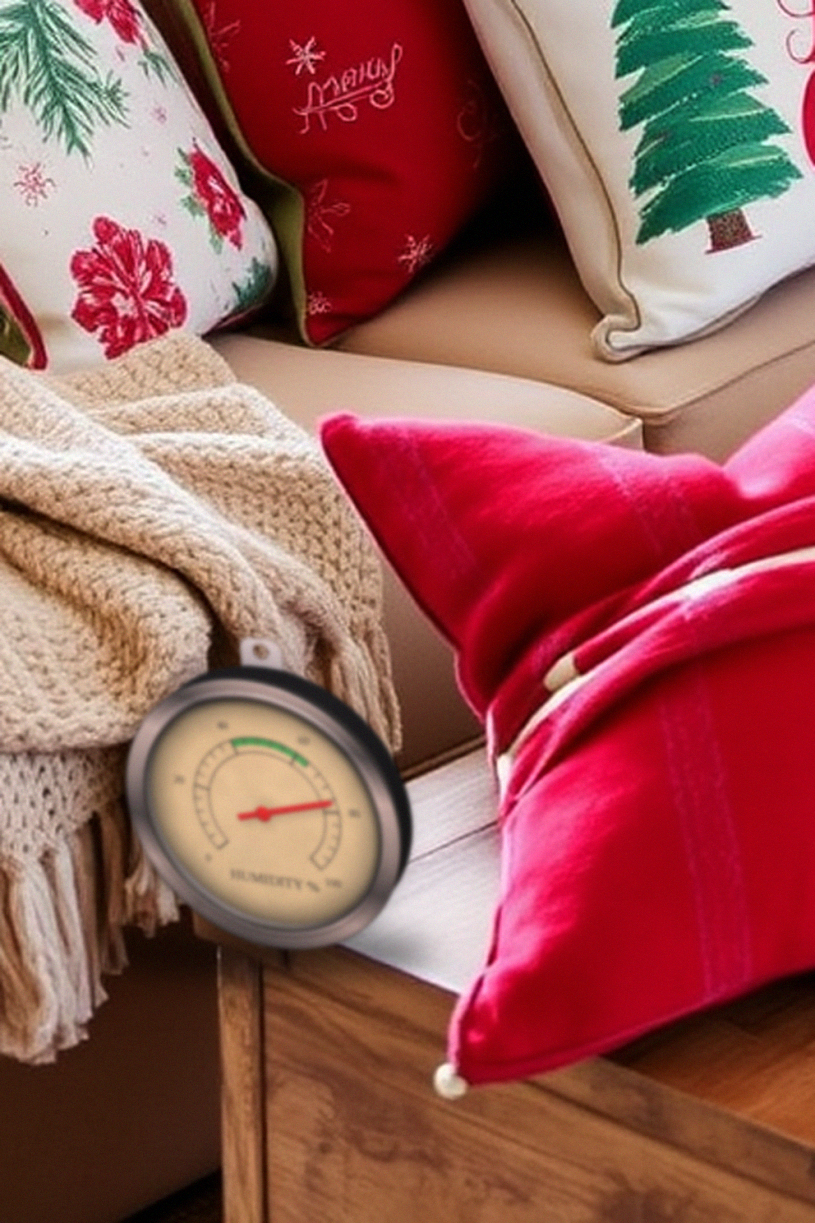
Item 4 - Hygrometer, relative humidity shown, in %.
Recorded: 76 %
